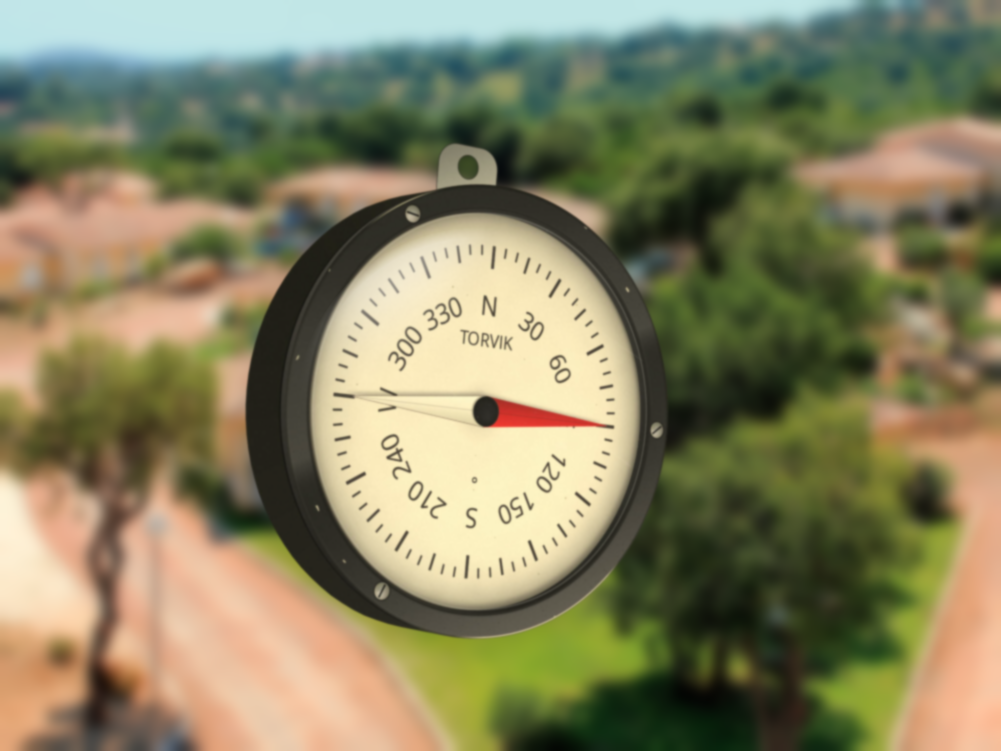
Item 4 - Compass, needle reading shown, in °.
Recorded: 90 °
